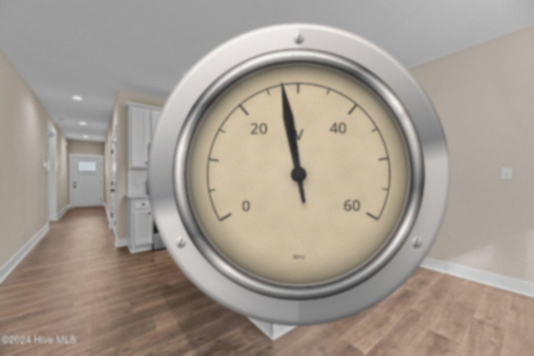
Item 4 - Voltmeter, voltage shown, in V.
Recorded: 27.5 V
